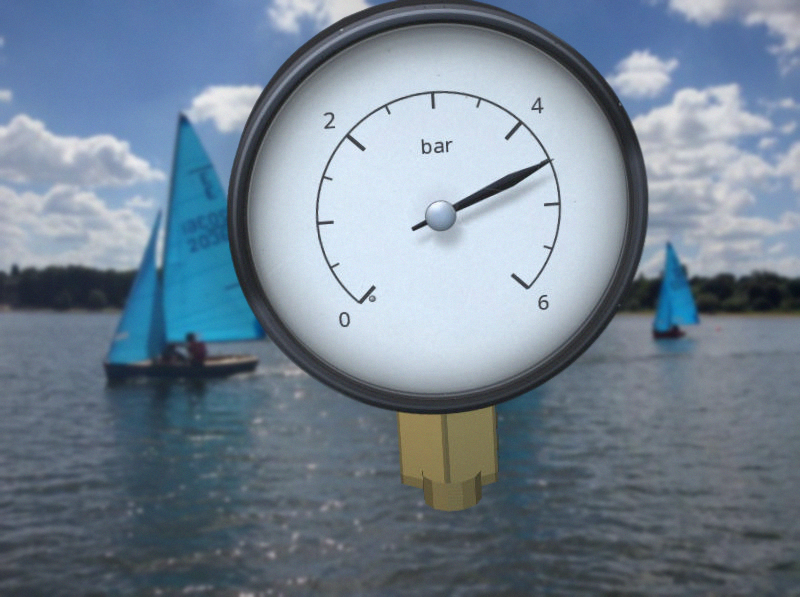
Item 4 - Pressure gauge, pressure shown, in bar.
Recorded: 4.5 bar
